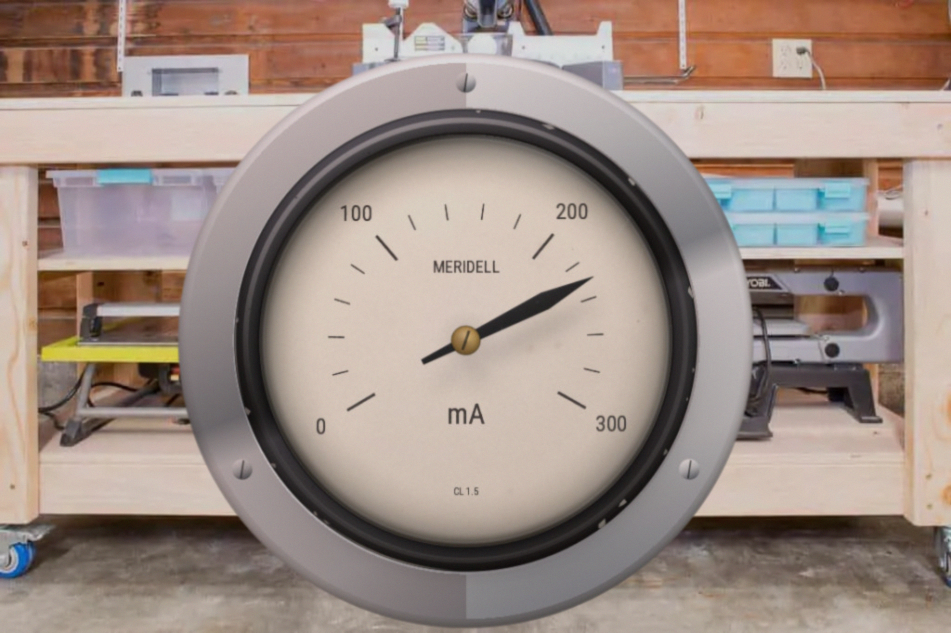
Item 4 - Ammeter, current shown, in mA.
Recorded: 230 mA
